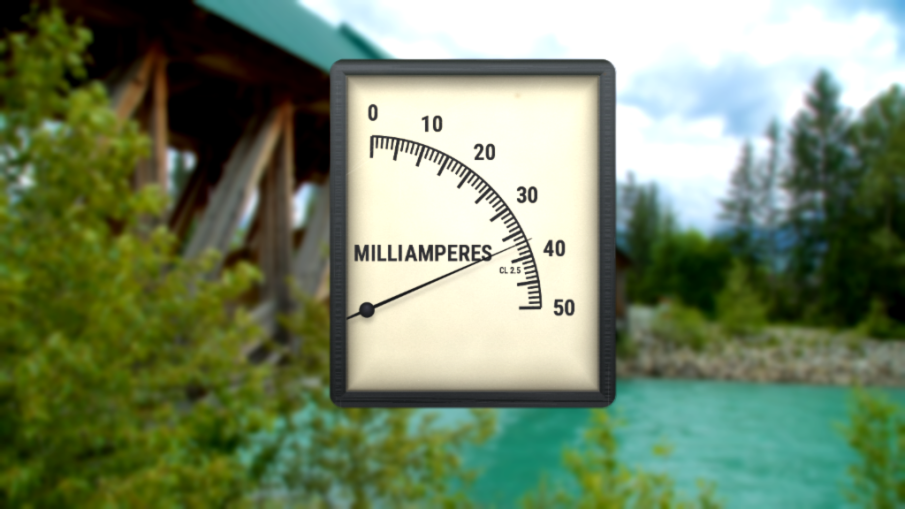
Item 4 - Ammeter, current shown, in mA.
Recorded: 37 mA
